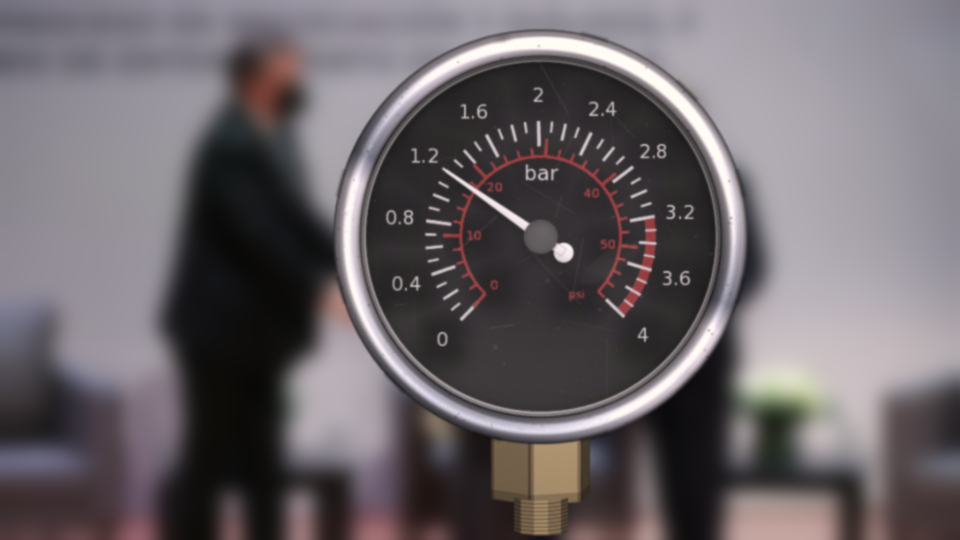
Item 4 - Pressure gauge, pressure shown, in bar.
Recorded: 1.2 bar
